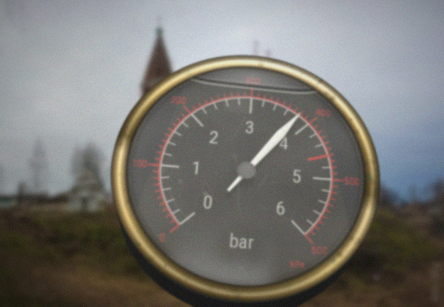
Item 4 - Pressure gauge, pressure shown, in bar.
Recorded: 3.8 bar
